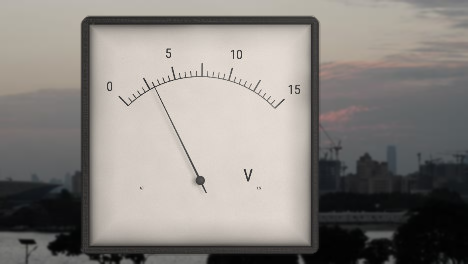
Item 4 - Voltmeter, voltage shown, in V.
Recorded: 3 V
